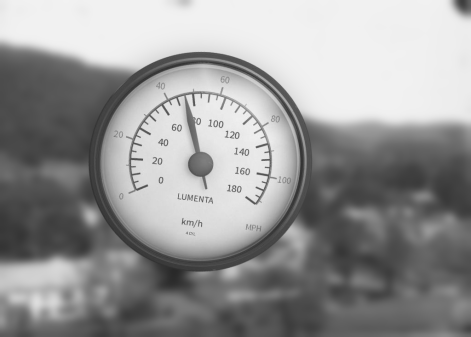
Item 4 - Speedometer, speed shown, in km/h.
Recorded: 75 km/h
